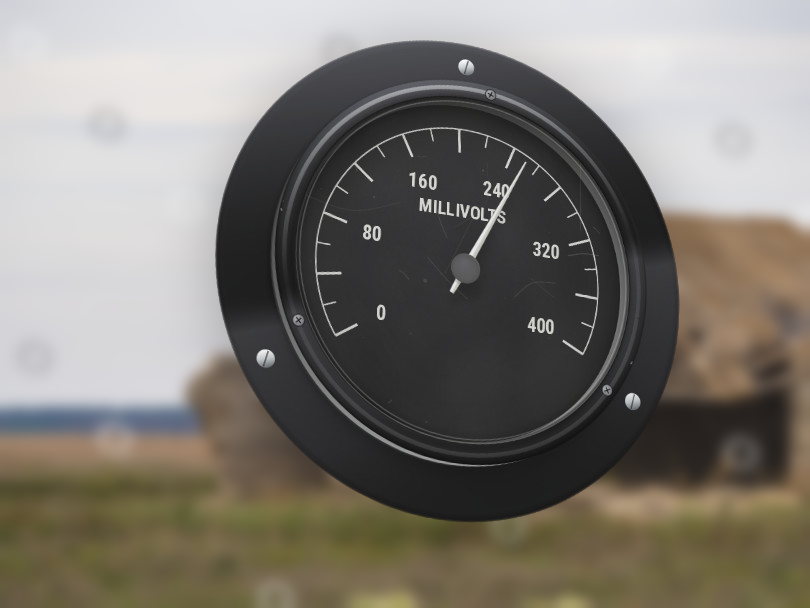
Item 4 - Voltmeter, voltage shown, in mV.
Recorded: 250 mV
